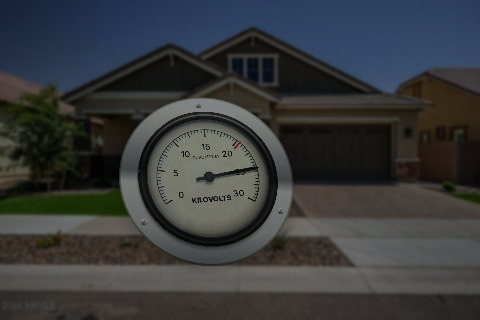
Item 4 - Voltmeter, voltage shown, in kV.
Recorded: 25 kV
